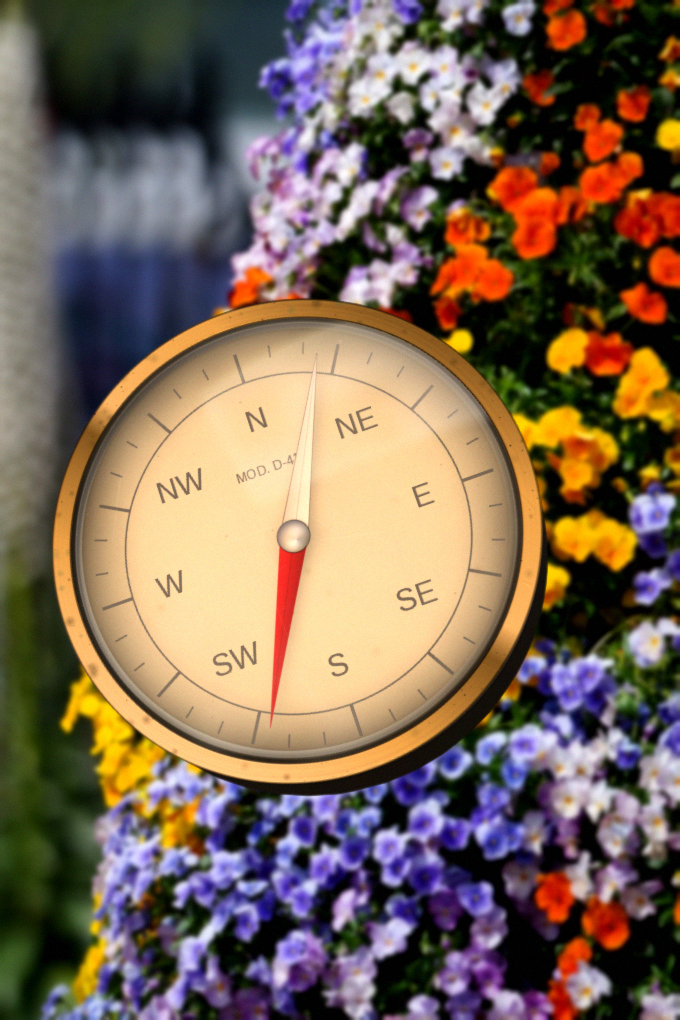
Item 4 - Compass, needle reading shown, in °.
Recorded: 205 °
